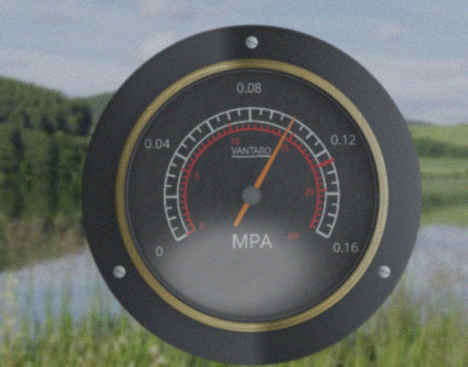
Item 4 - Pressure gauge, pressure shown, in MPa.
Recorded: 0.1 MPa
